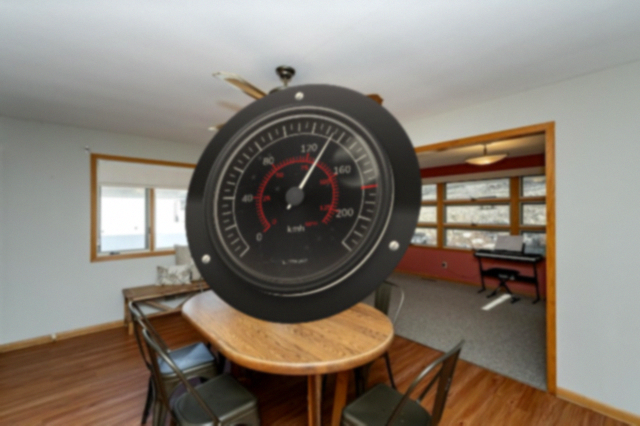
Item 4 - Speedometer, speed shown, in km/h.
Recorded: 135 km/h
